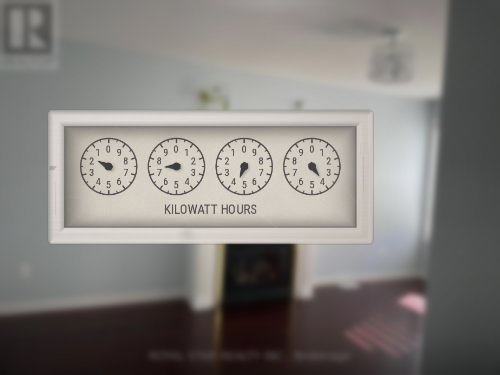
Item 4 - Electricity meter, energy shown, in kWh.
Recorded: 1744 kWh
